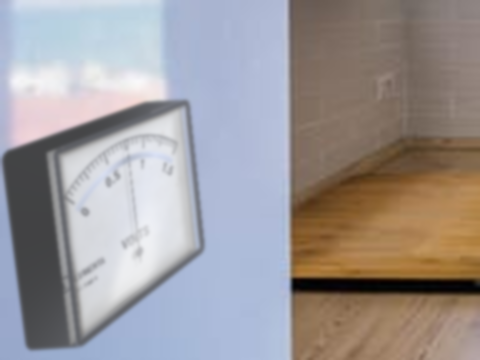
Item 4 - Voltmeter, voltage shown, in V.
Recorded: 0.75 V
